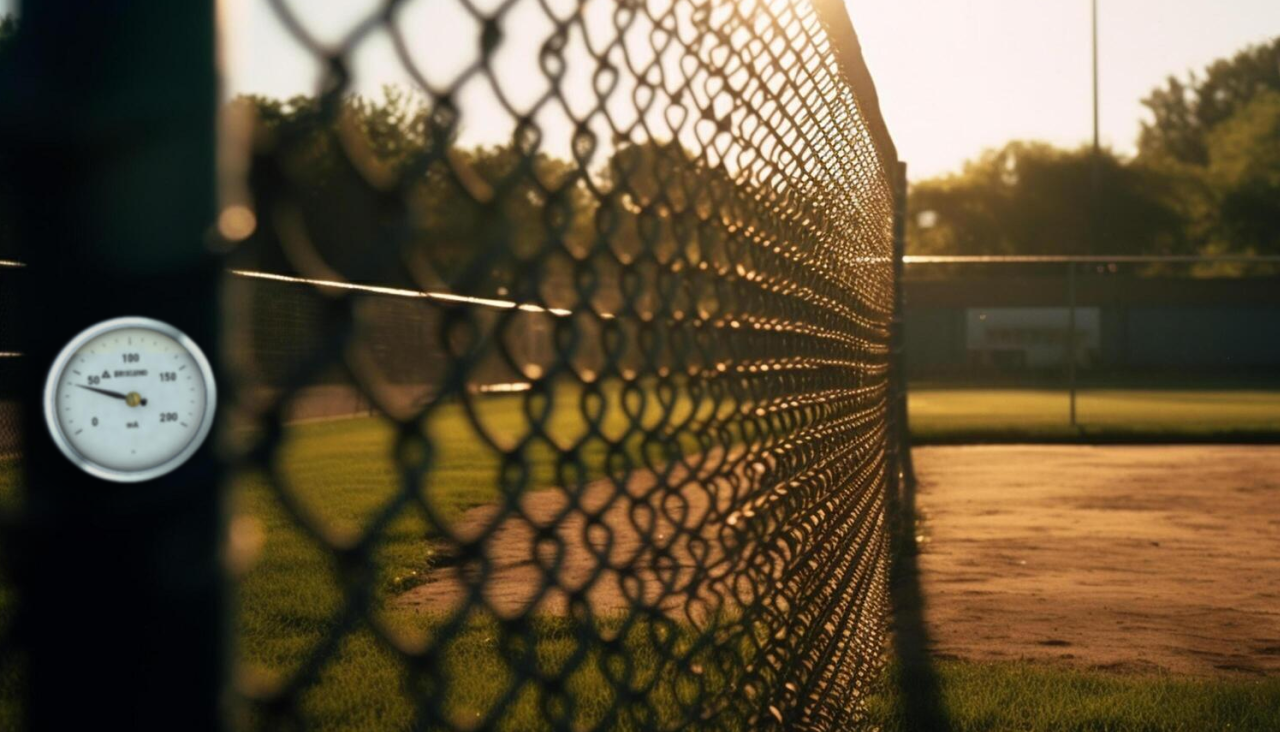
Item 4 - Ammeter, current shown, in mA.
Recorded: 40 mA
